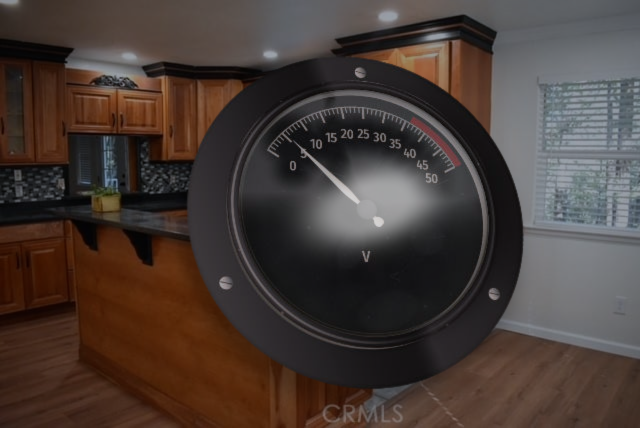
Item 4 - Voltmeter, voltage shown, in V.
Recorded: 5 V
